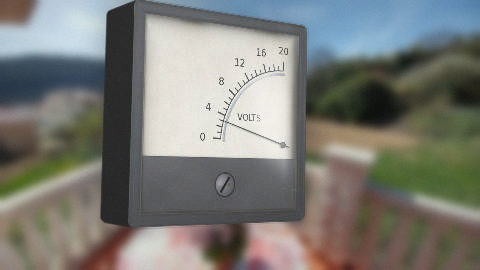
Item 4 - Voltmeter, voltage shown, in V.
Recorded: 3 V
